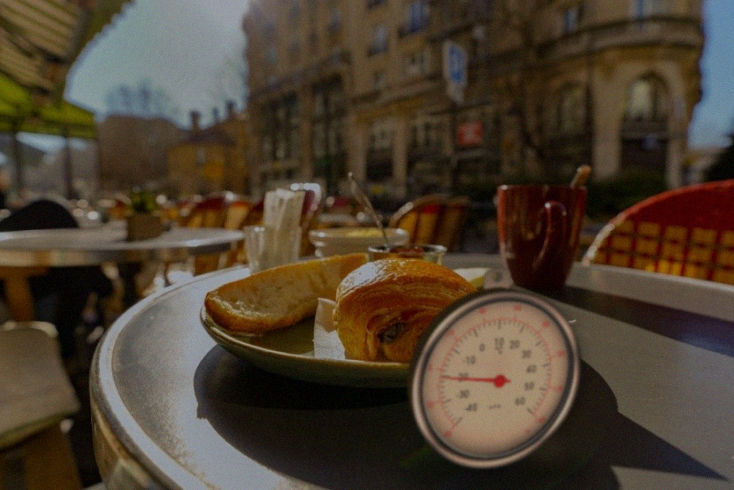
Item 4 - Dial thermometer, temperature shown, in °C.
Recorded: -20 °C
